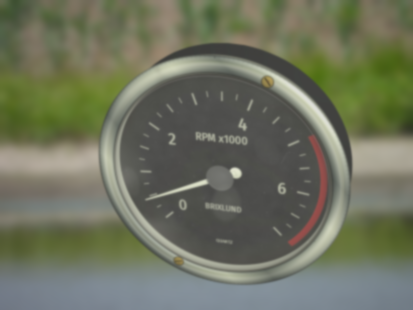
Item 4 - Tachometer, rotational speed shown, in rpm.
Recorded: 500 rpm
